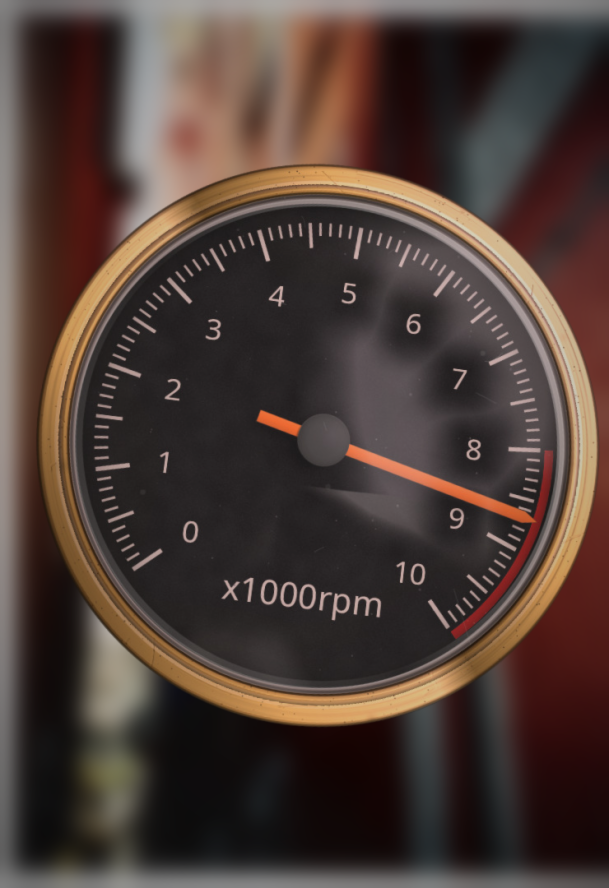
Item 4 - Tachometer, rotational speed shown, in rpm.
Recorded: 8700 rpm
